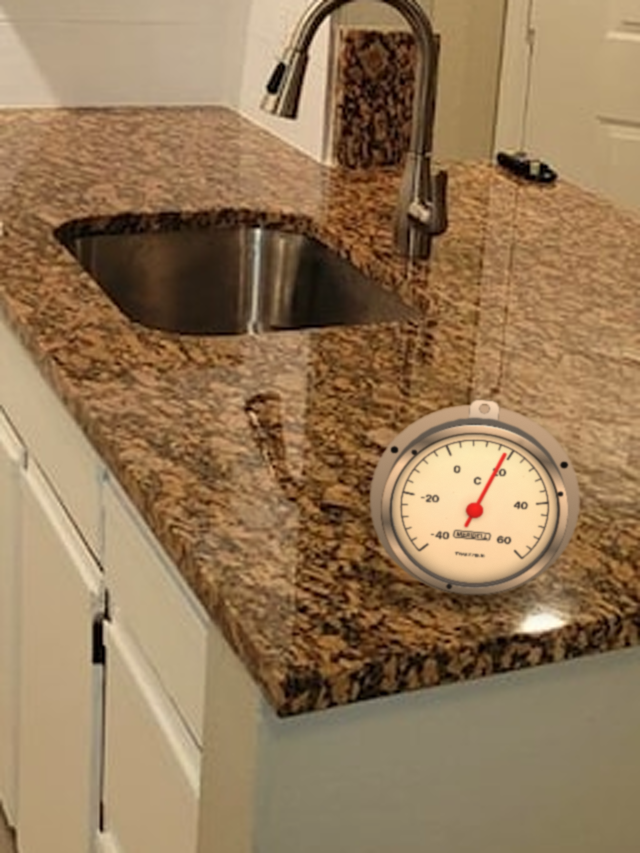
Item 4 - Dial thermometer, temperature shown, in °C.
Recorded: 18 °C
